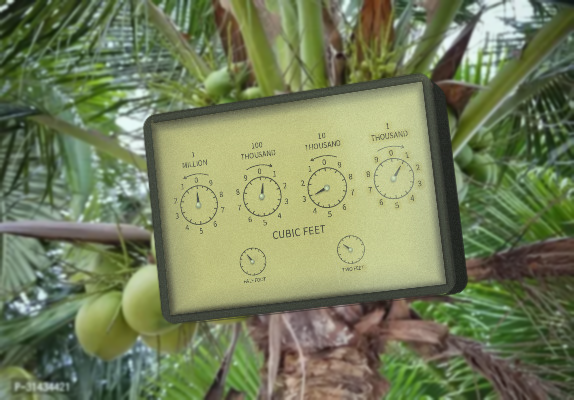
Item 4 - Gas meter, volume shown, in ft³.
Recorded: 3100 ft³
